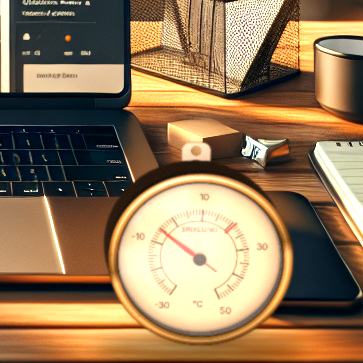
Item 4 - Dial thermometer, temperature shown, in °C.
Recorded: -5 °C
